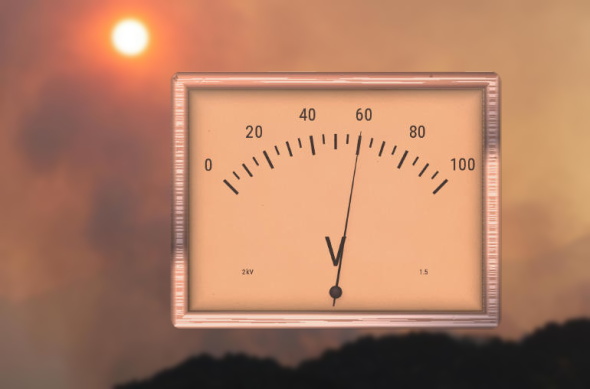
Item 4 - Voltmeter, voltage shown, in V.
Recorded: 60 V
